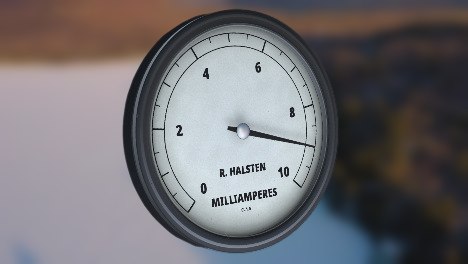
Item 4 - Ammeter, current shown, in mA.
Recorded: 9 mA
